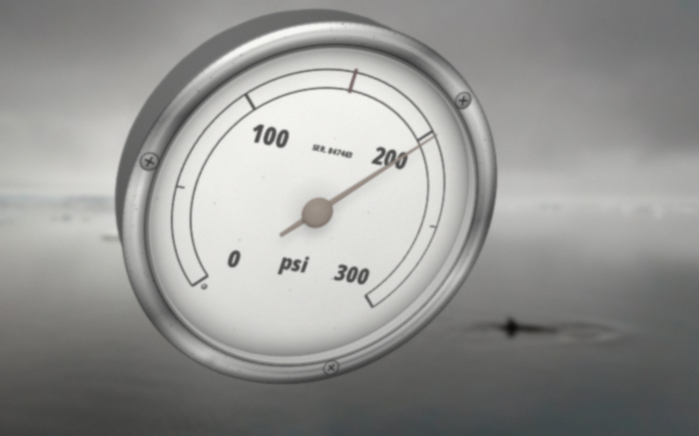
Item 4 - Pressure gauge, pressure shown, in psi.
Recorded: 200 psi
